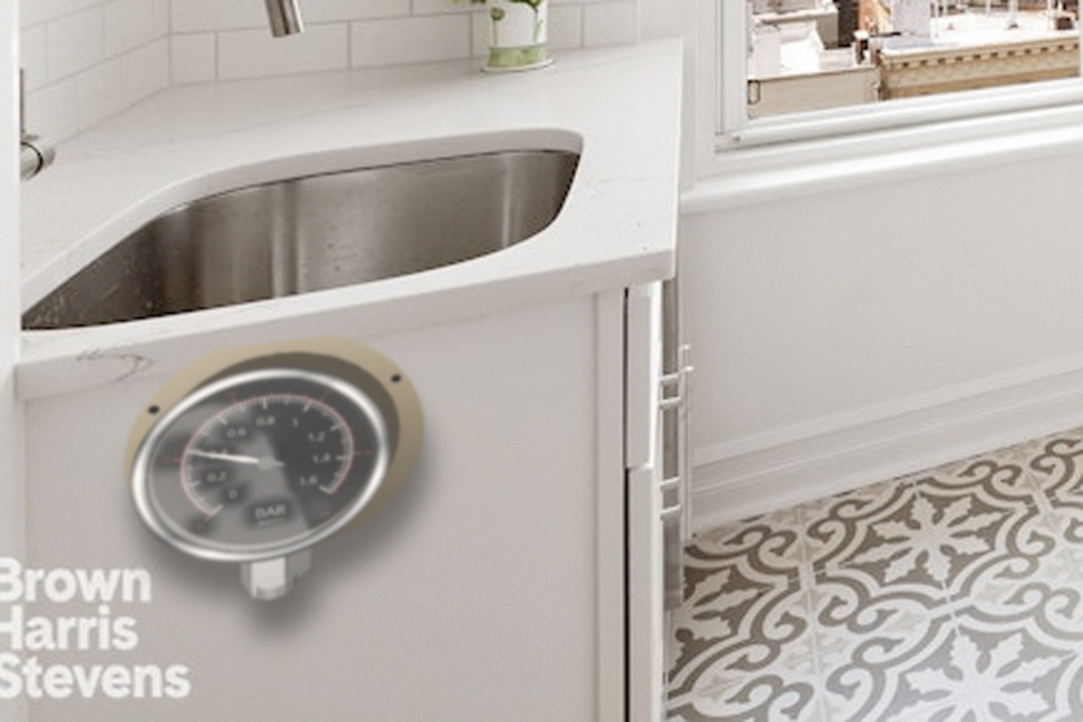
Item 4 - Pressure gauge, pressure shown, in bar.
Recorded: 0.4 bar
